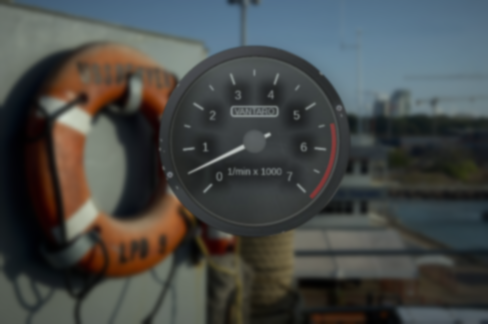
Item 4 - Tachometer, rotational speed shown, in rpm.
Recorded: 500 rpm
